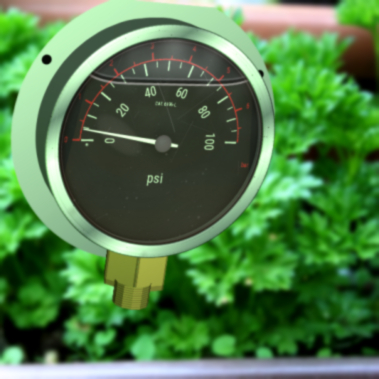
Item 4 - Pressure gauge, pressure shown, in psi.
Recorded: 5 psi
